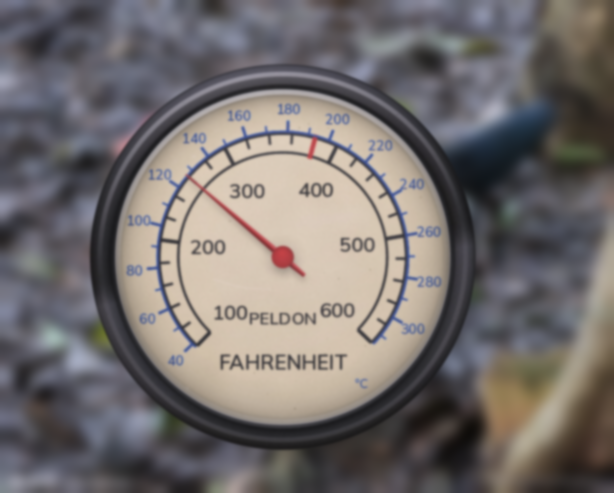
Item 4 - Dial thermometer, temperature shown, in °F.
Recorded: 260 °F
